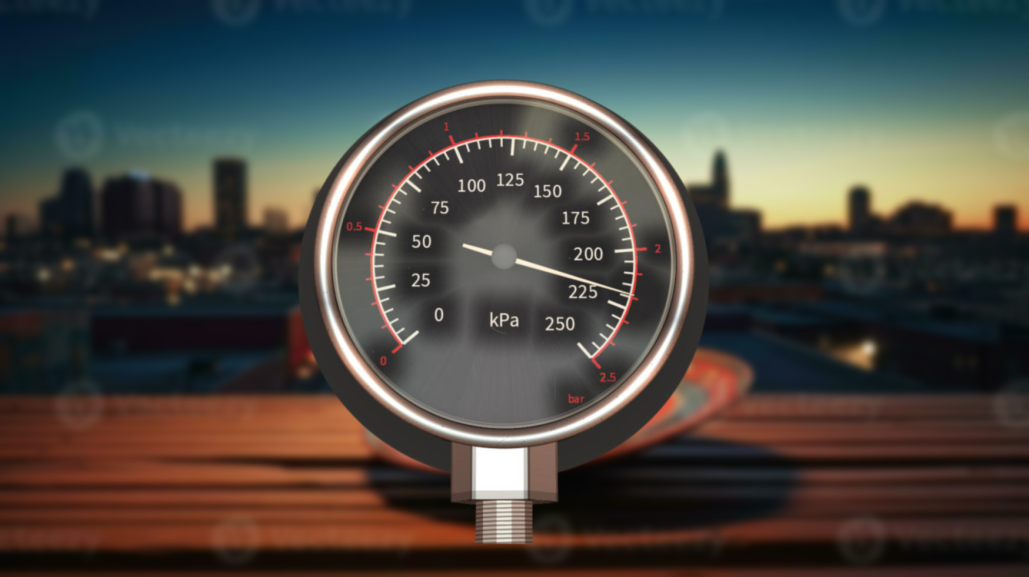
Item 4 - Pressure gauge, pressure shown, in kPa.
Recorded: 220 kPa
